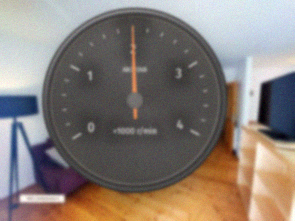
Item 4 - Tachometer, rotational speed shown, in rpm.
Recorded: 2000 rpm
